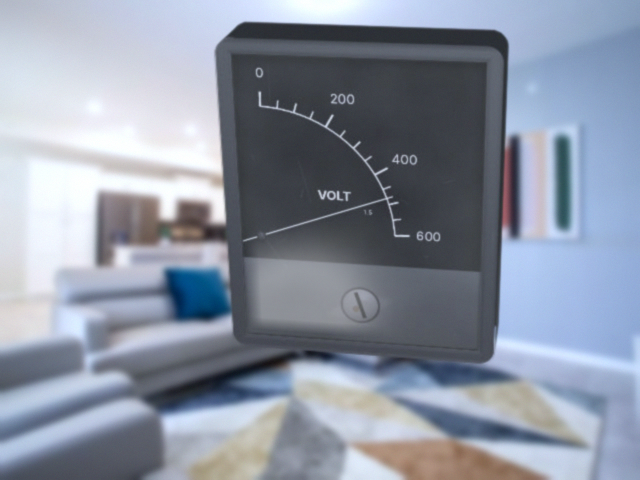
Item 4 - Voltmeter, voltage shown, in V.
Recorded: 475 V
